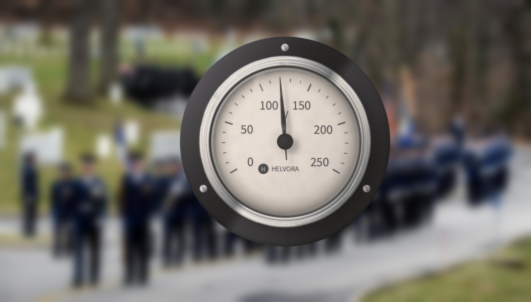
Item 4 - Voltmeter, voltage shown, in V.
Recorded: 120 V
